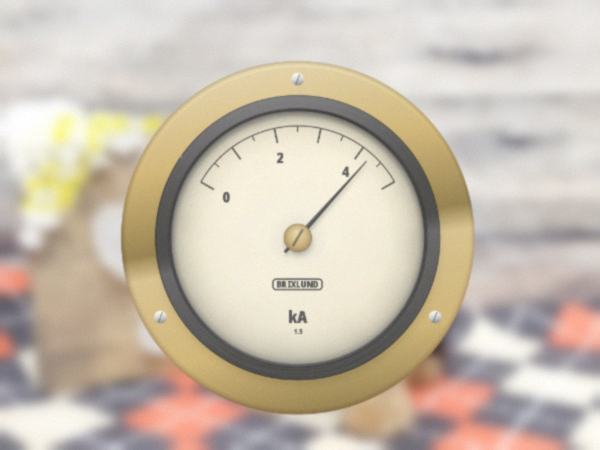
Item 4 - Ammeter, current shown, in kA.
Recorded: 4.25 kA
